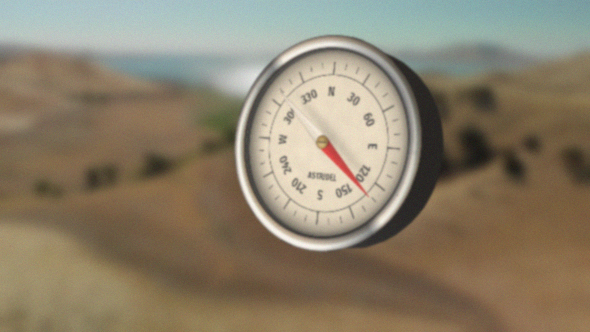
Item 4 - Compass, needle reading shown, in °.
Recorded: 130 °
